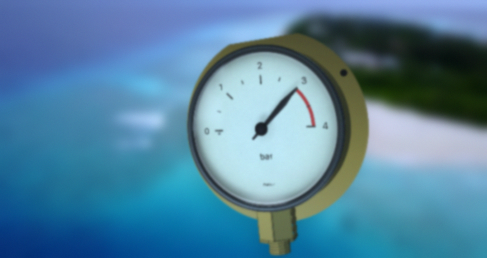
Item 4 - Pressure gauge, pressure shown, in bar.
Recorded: 3 bar
